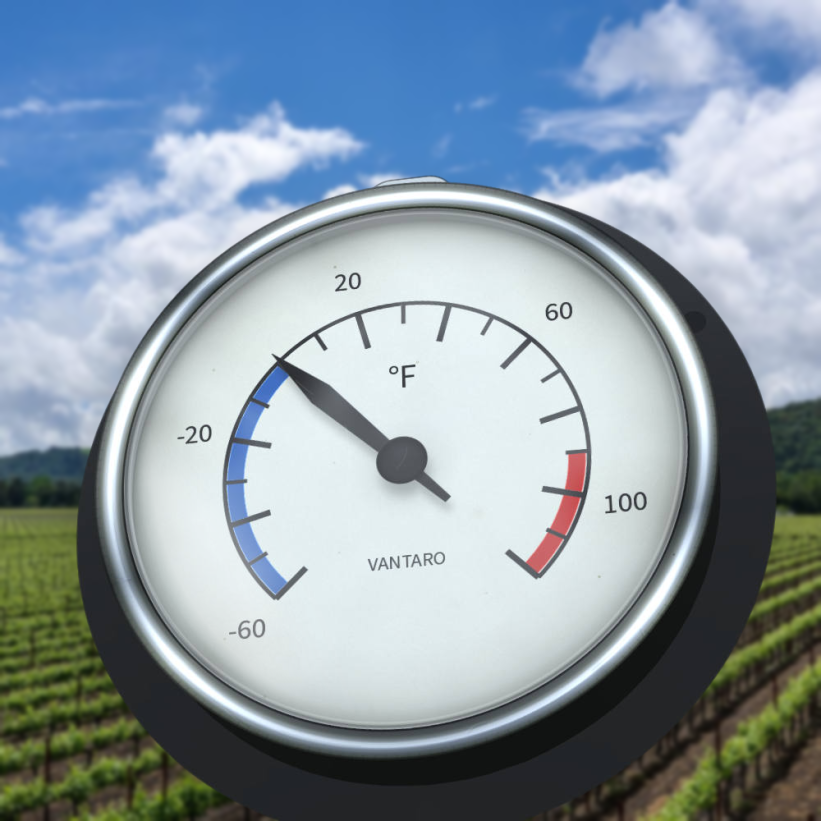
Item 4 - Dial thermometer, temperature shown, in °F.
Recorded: 0 °F
